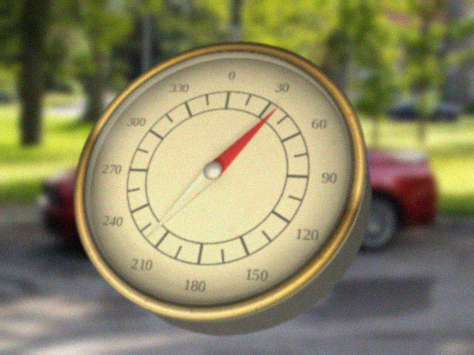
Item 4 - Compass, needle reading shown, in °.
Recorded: 37.5 °
